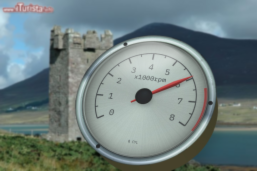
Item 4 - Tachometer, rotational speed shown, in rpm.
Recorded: 6000 rpm
